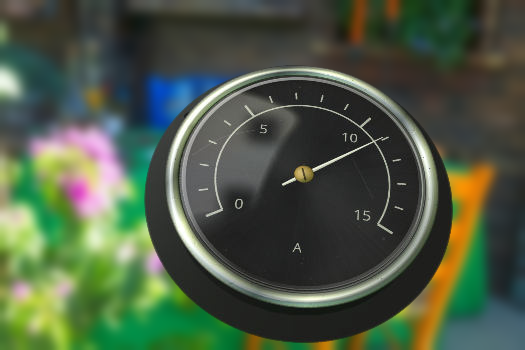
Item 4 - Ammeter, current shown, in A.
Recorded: 11 A
